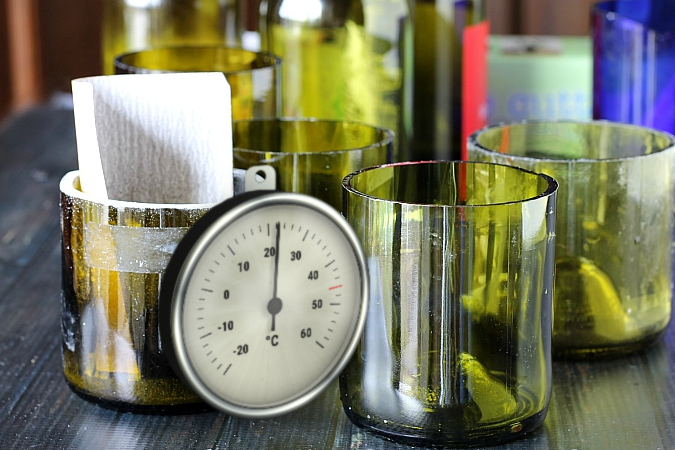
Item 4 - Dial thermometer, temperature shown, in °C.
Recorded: 22 °C
